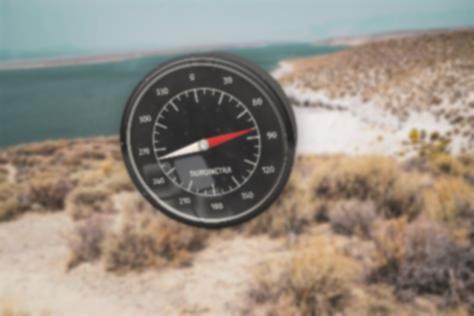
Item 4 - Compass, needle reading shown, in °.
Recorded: 80 °
